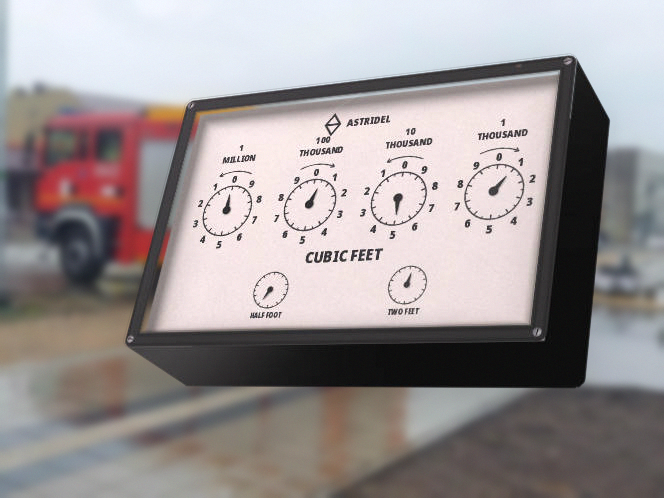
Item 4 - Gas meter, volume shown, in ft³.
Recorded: 5100 ft³
